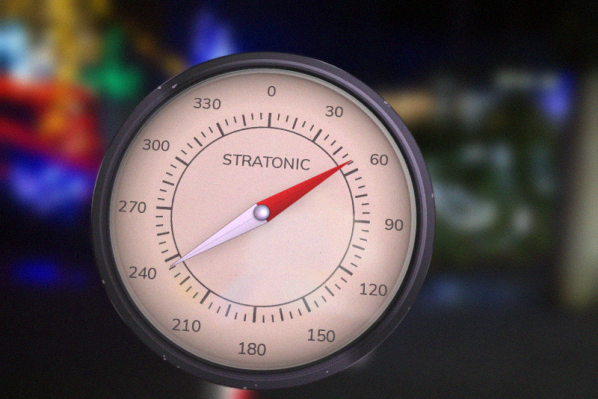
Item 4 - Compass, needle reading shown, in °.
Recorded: 55 °
